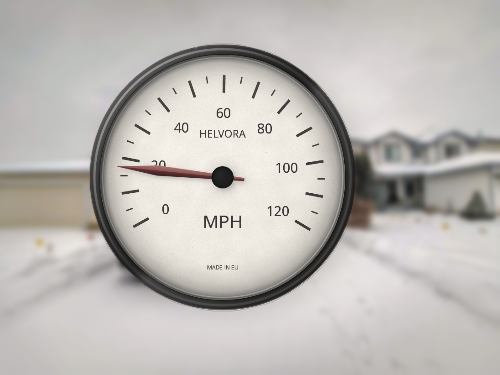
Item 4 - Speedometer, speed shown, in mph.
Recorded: 17.5 mph
